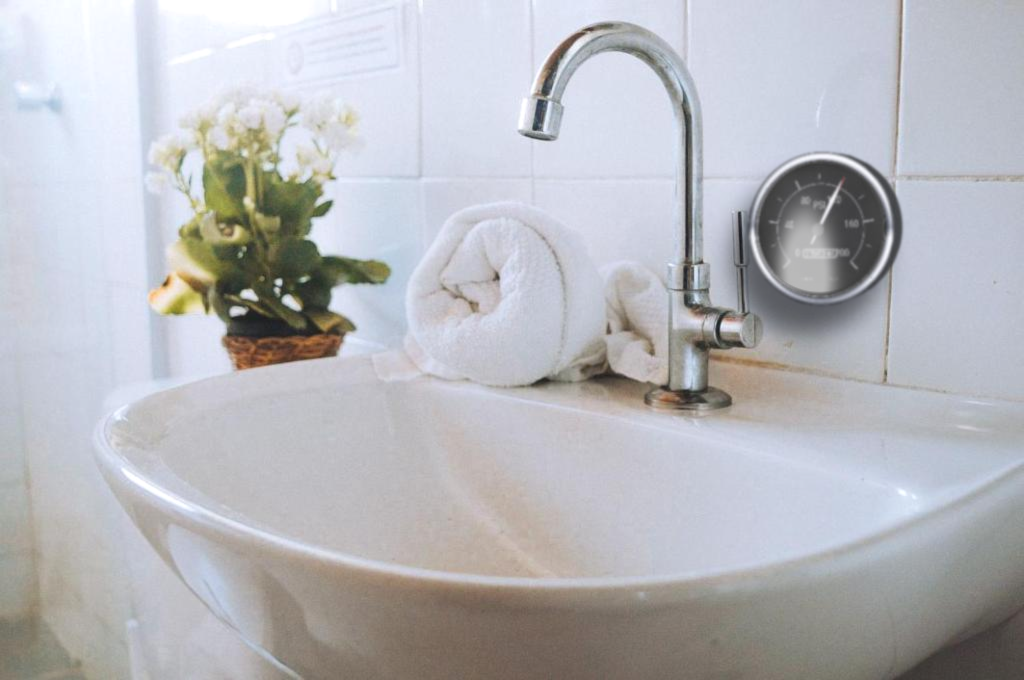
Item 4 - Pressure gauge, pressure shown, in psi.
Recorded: 120 psi
